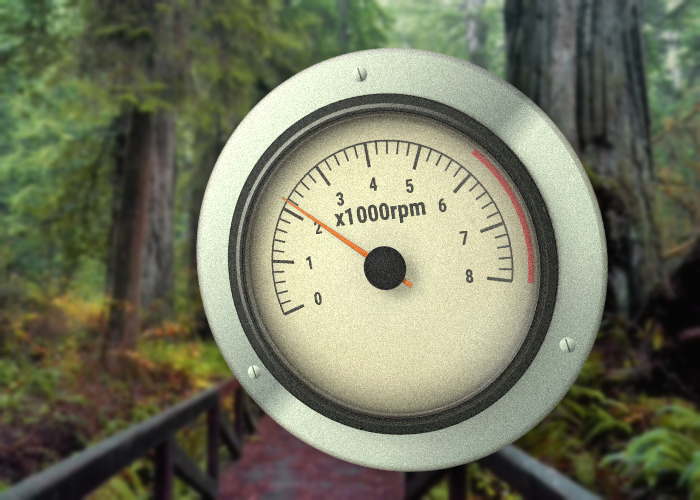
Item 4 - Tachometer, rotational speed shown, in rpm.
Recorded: 2200 rpm
